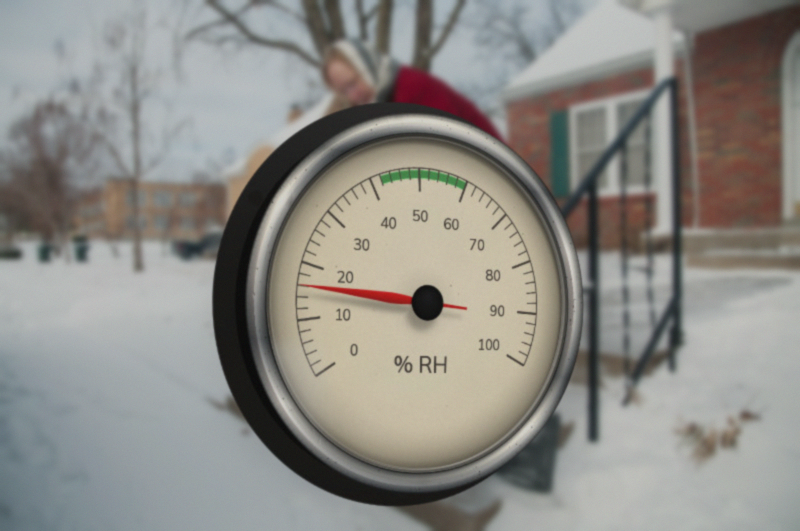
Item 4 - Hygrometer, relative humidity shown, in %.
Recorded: 16 %
